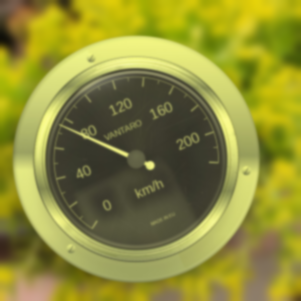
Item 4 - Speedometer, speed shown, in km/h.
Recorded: 75 km/h
